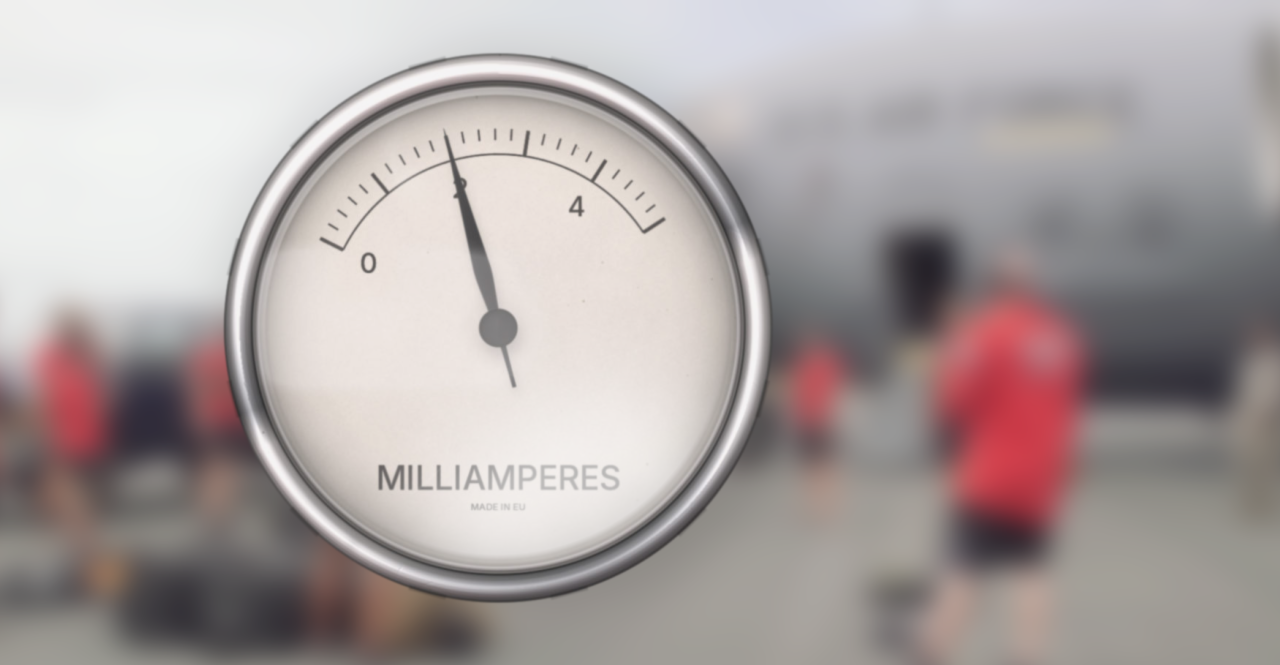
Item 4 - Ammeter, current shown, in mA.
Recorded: 2 mA
